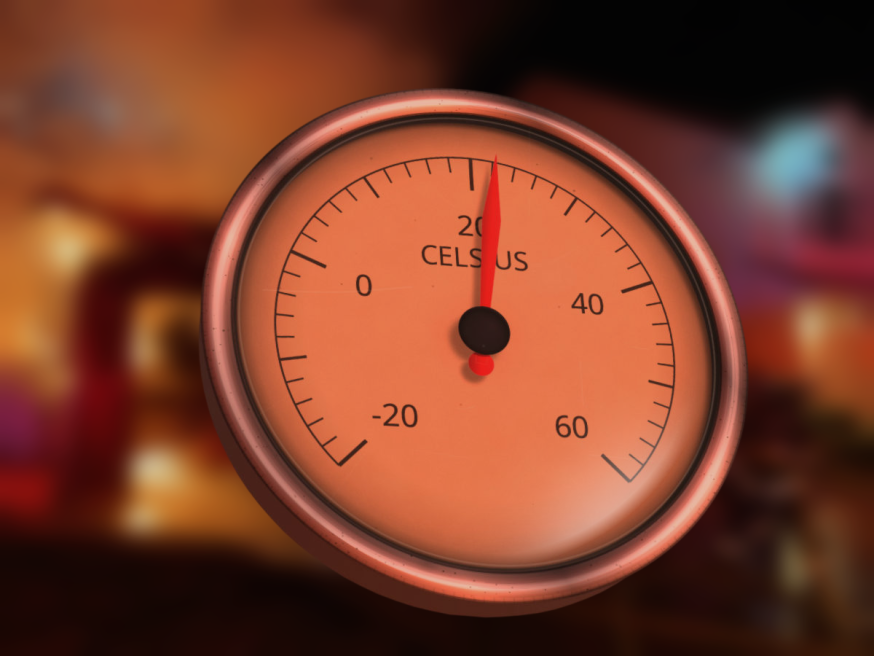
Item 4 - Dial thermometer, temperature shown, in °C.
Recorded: 22 °C
